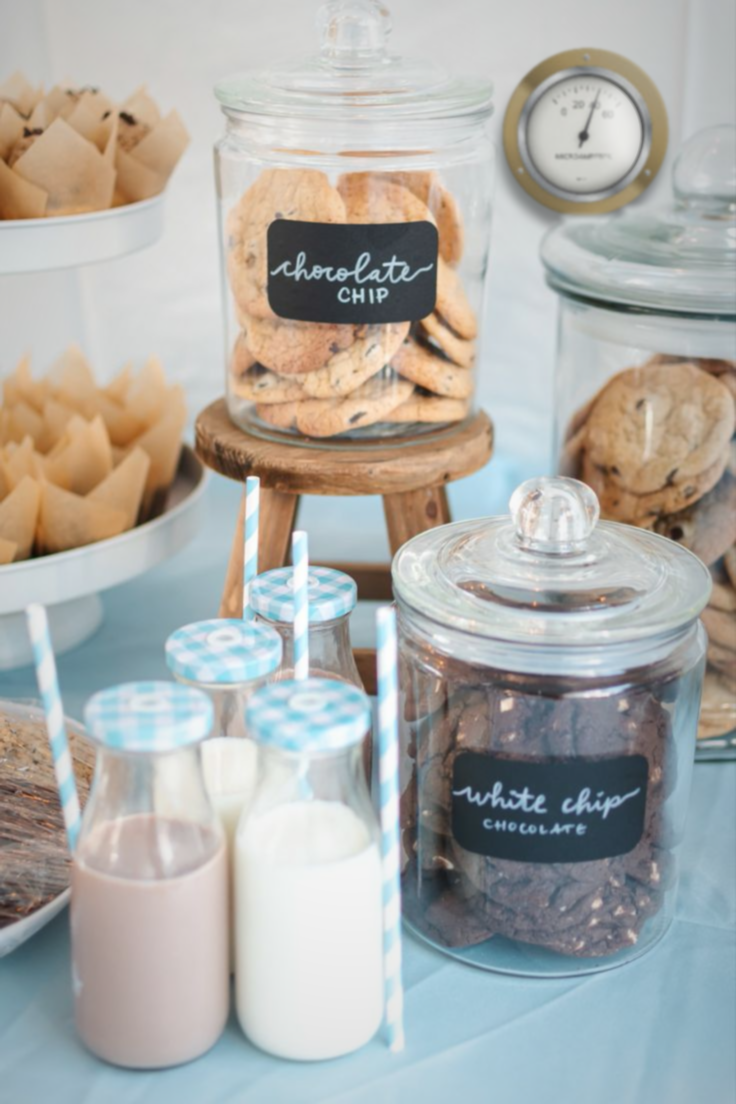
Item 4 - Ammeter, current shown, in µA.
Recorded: 40 µA
